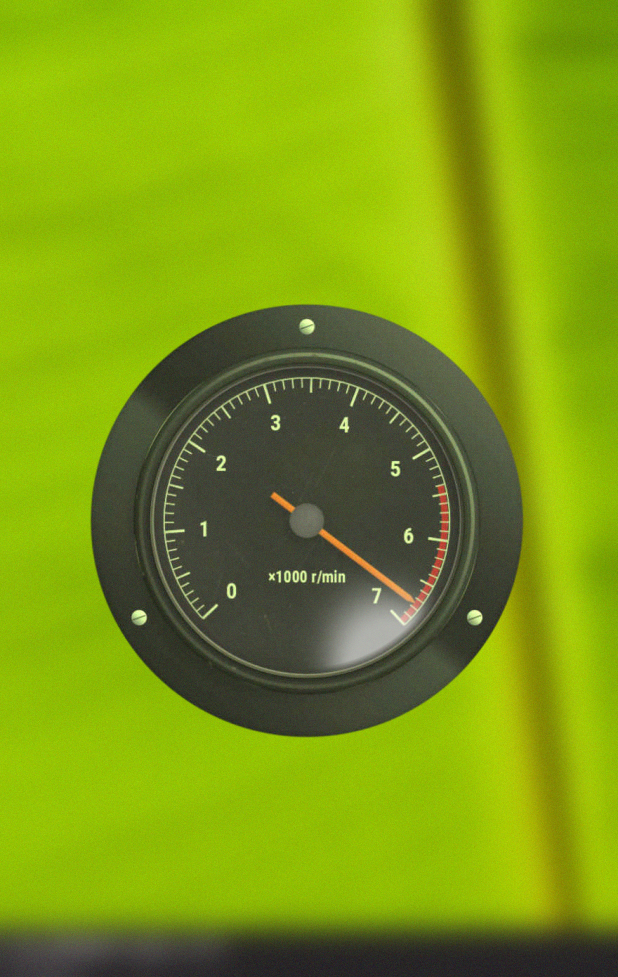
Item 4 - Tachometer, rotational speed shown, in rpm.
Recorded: 6750 rpm
